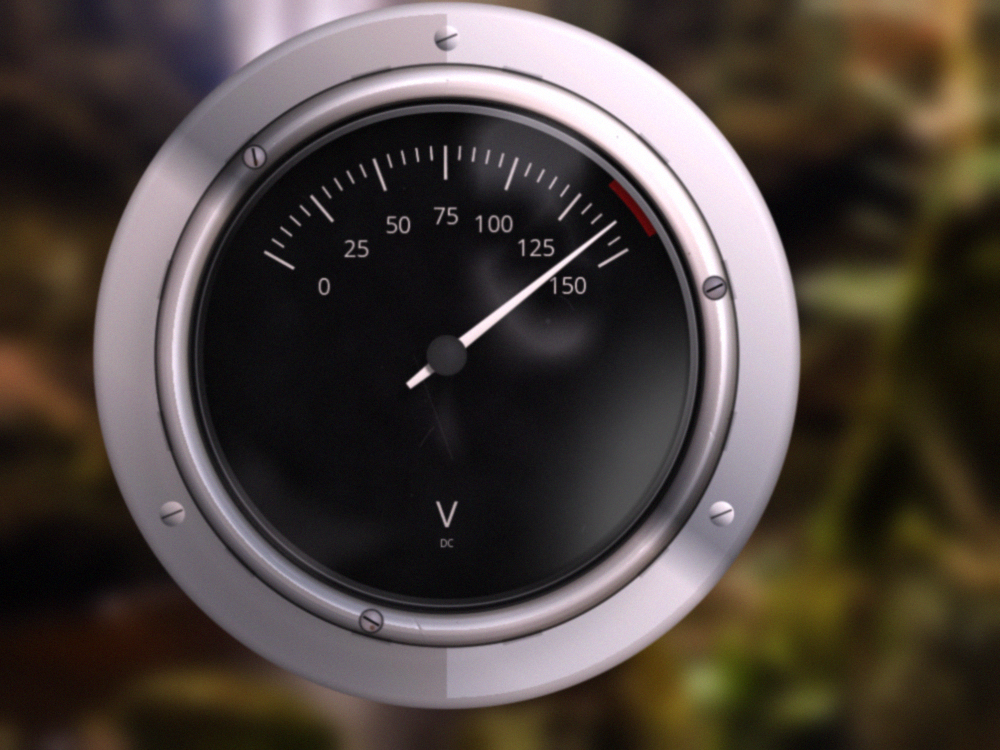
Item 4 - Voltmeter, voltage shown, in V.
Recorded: 140 V
